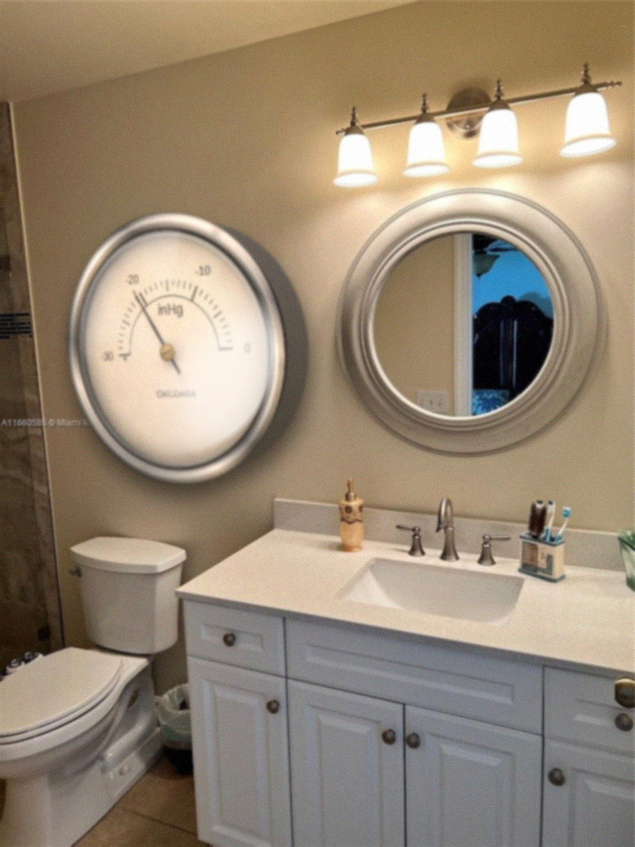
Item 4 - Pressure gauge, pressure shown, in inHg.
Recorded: -20 inHg
